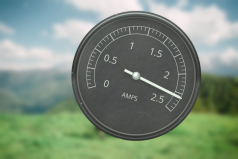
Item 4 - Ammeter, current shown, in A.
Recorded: 2.3 A
